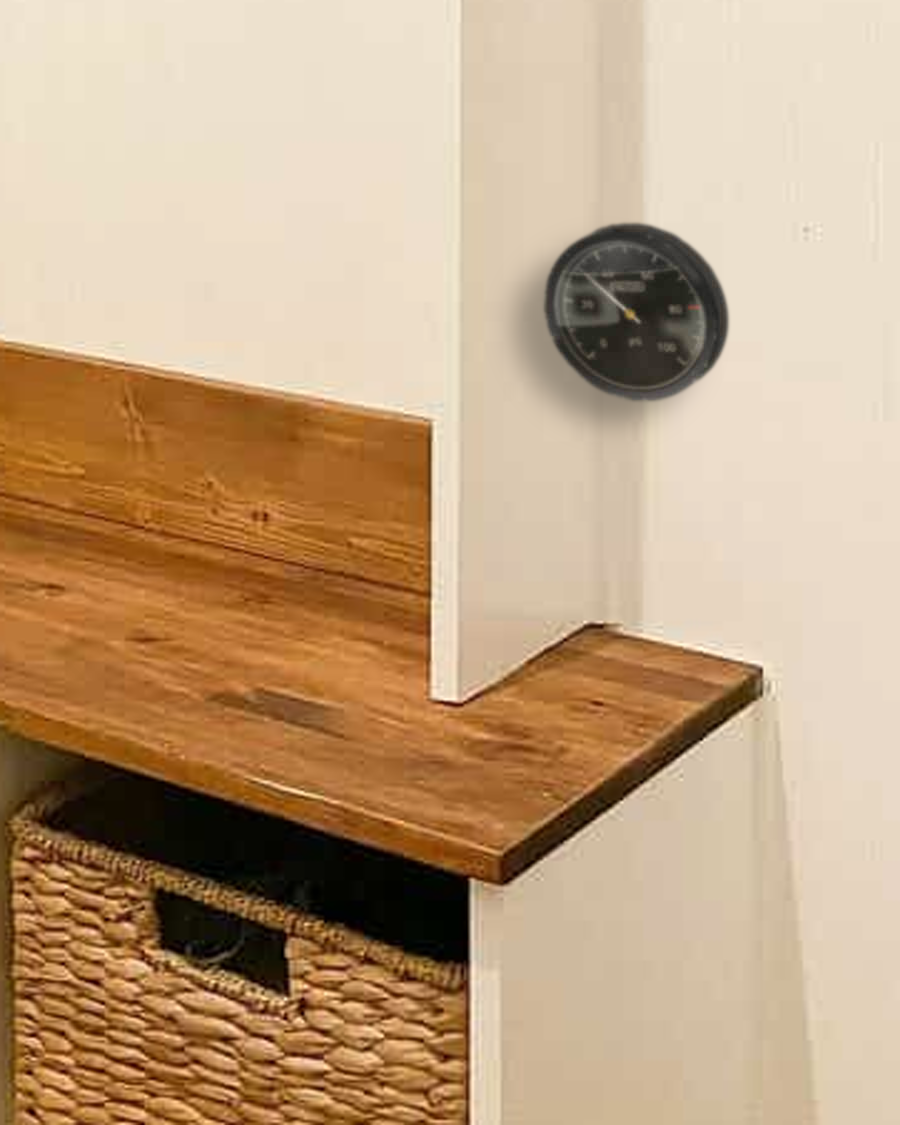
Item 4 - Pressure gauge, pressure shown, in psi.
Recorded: 32.5 psi
